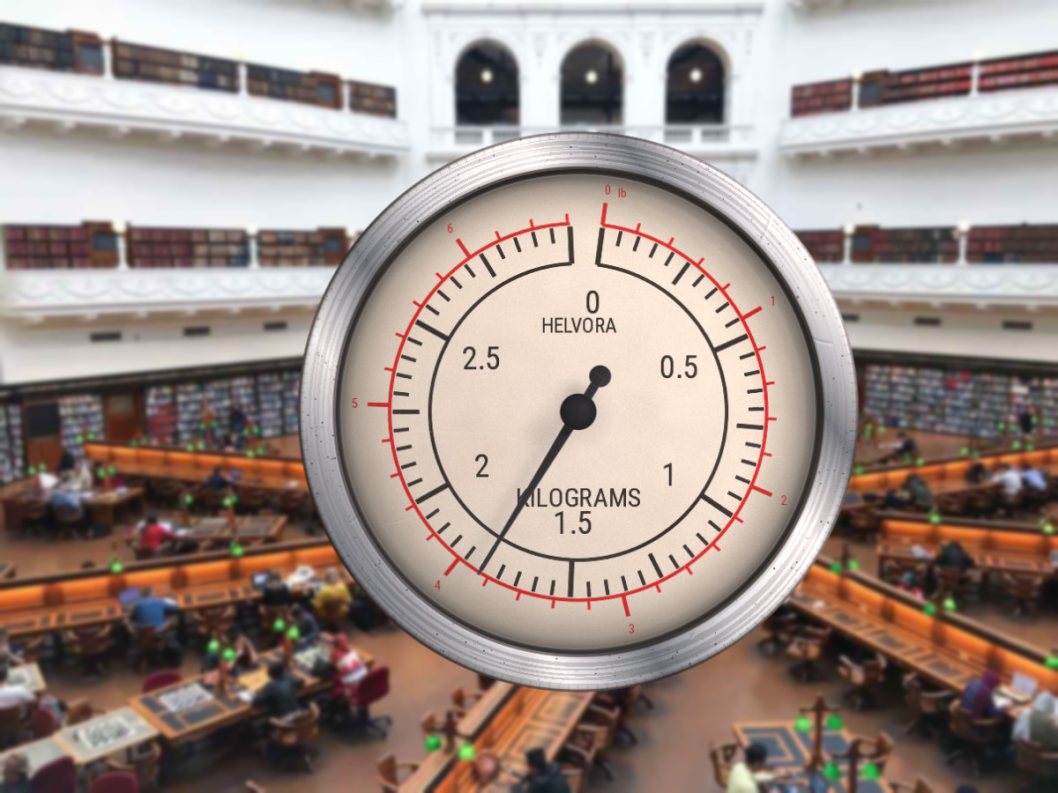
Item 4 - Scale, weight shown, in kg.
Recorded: 1.75 kg
